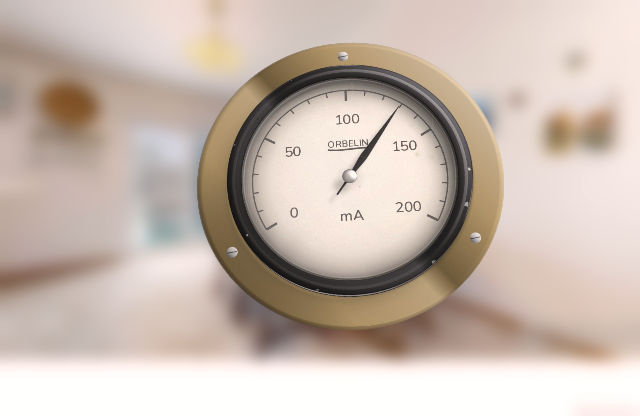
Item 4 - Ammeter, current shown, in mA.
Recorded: 130 mA
